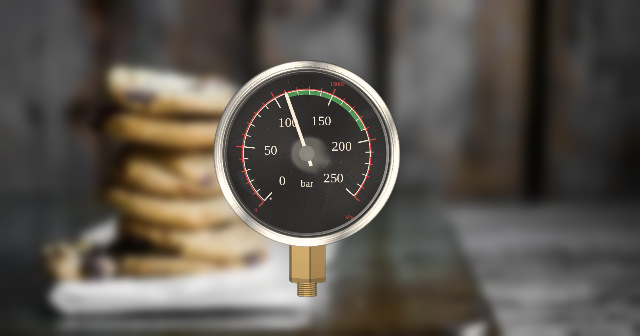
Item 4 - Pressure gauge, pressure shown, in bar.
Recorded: 110 bar
